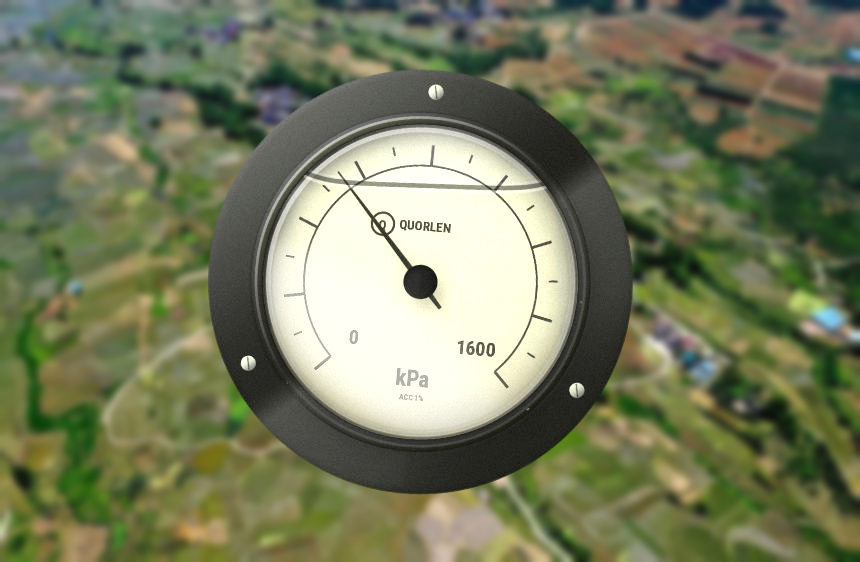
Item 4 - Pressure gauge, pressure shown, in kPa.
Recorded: 550 kPa
